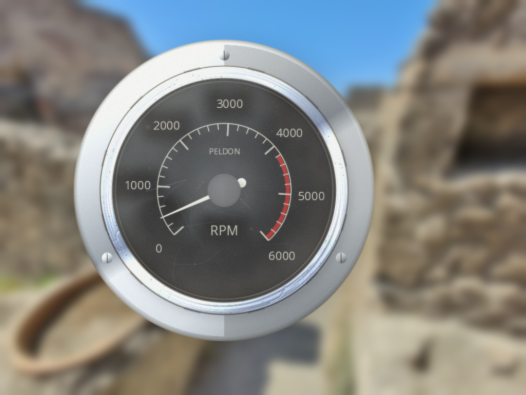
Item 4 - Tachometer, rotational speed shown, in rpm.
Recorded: 400 rpm
